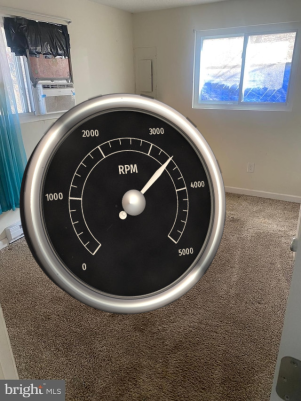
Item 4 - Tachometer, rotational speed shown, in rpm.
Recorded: 3400 rpm
